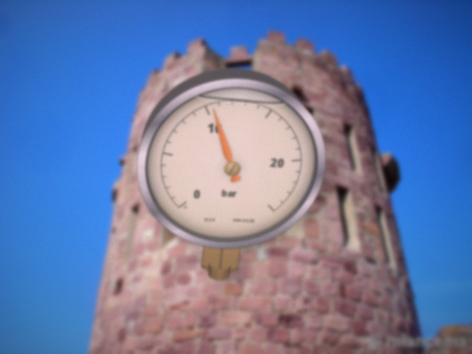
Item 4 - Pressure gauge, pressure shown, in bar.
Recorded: 10.5 bar
